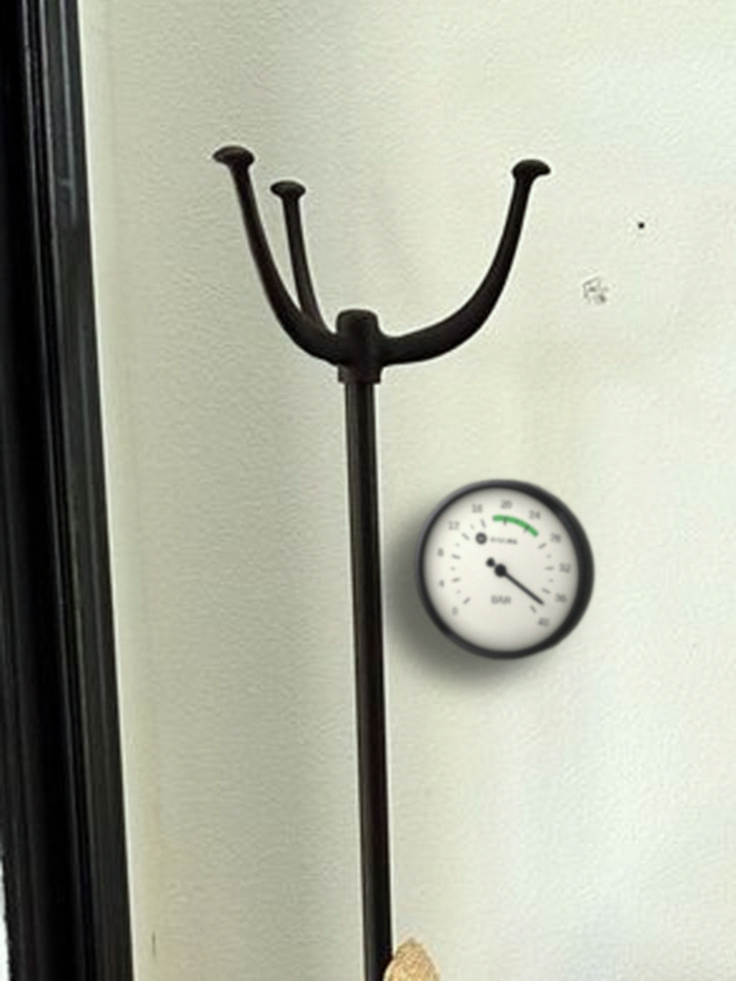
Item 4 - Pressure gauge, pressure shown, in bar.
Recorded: 38 bar
